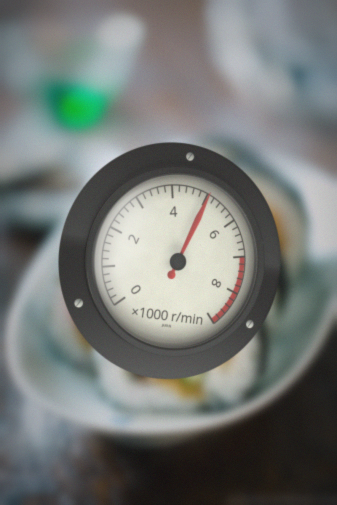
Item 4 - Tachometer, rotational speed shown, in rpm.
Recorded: 5000 rpm
